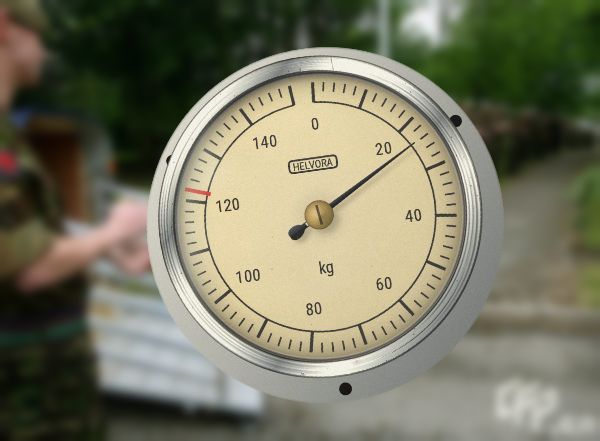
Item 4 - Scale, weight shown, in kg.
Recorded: 24 kg
